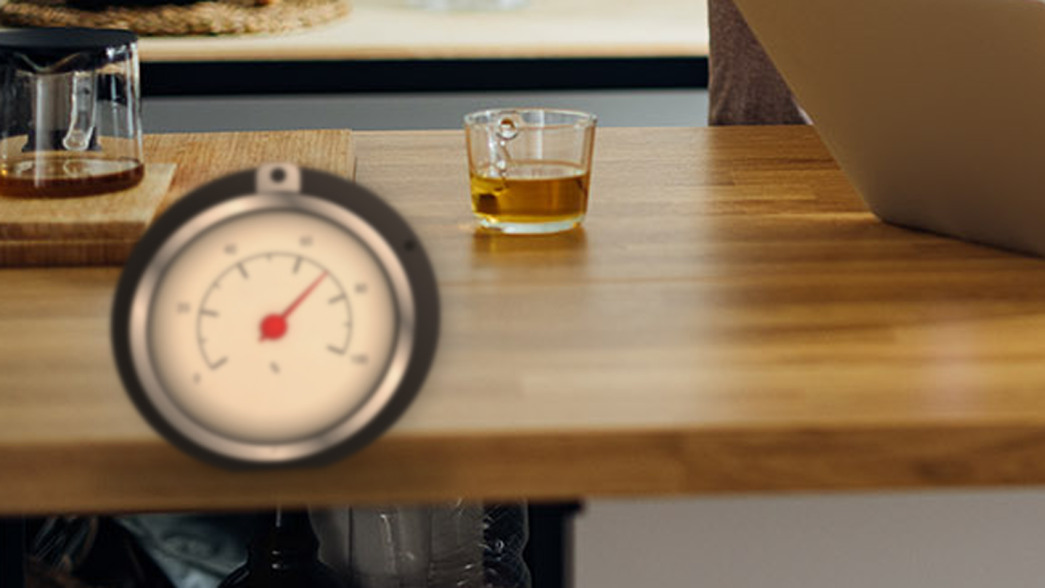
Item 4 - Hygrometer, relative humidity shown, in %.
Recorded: 70 %
